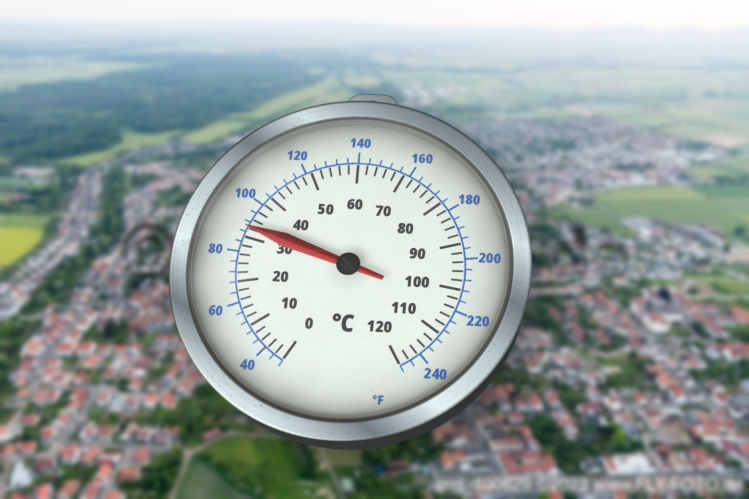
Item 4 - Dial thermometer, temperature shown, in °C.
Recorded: 32 °C
